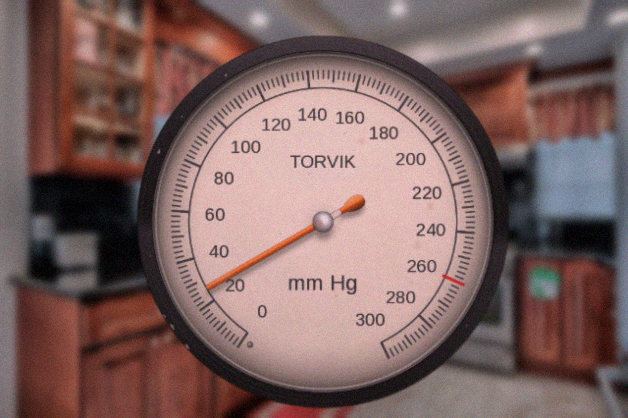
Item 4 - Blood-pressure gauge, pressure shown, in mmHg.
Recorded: 26 mmHg
